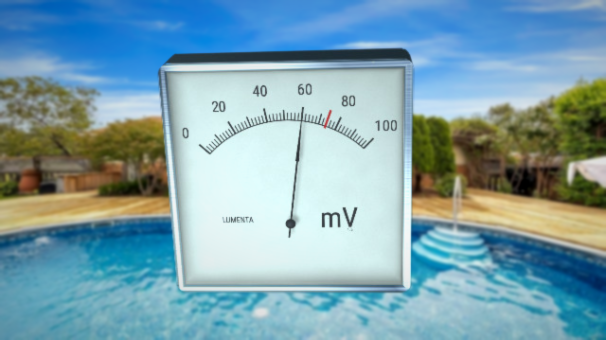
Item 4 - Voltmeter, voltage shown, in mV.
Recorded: 60 mV
